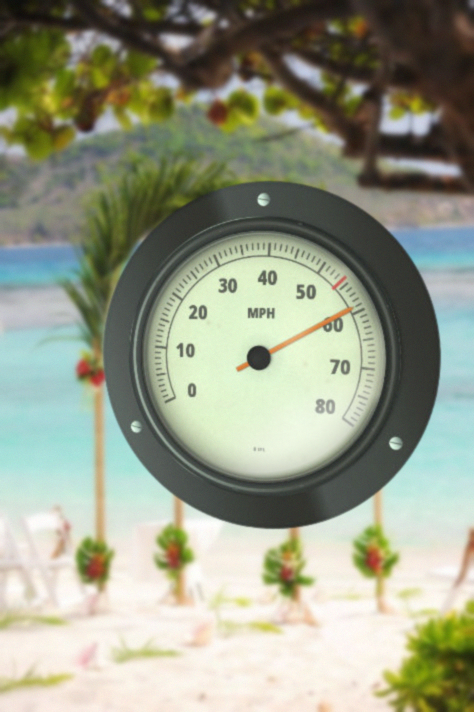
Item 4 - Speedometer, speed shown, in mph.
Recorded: 59 mph
